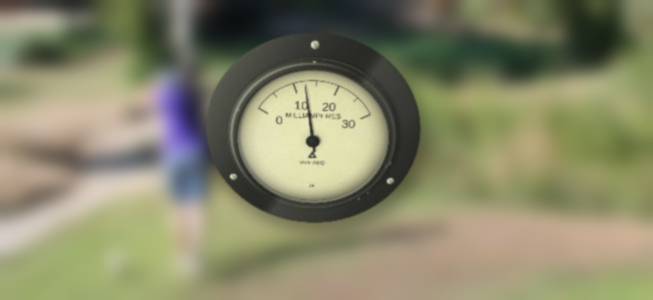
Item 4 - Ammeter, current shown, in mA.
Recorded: 12.5 mA
